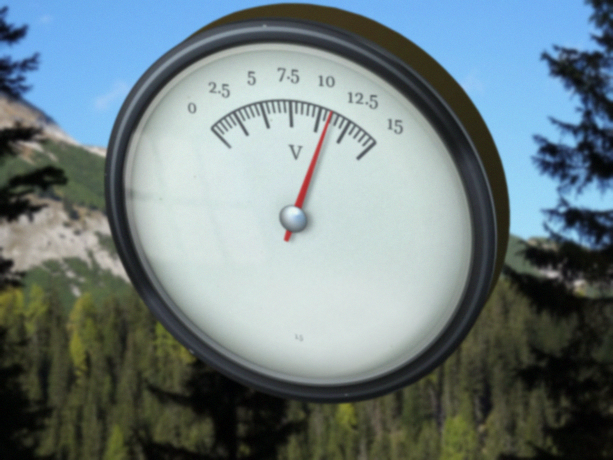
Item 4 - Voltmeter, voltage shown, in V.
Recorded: 11 V
